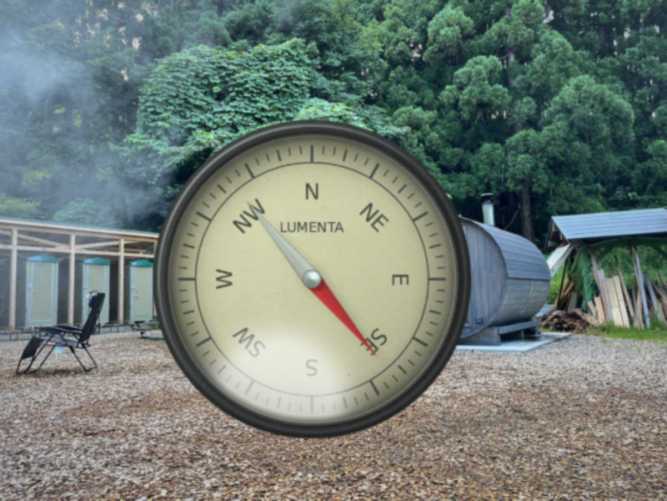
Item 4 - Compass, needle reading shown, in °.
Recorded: 140 °
